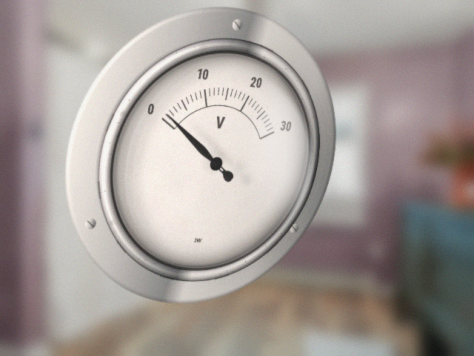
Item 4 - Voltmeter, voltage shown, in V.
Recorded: 1 V
